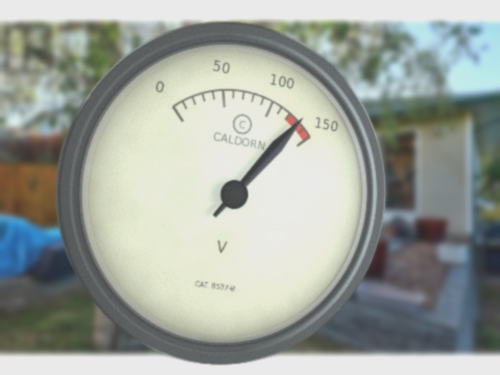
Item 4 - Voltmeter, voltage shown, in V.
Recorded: 130 V
